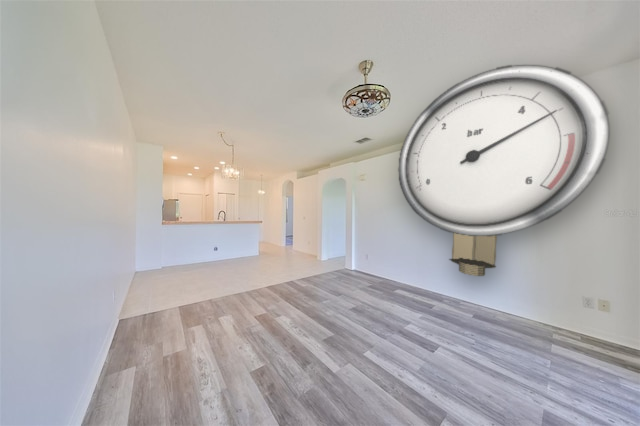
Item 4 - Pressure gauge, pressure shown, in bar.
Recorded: 4.5 bar
